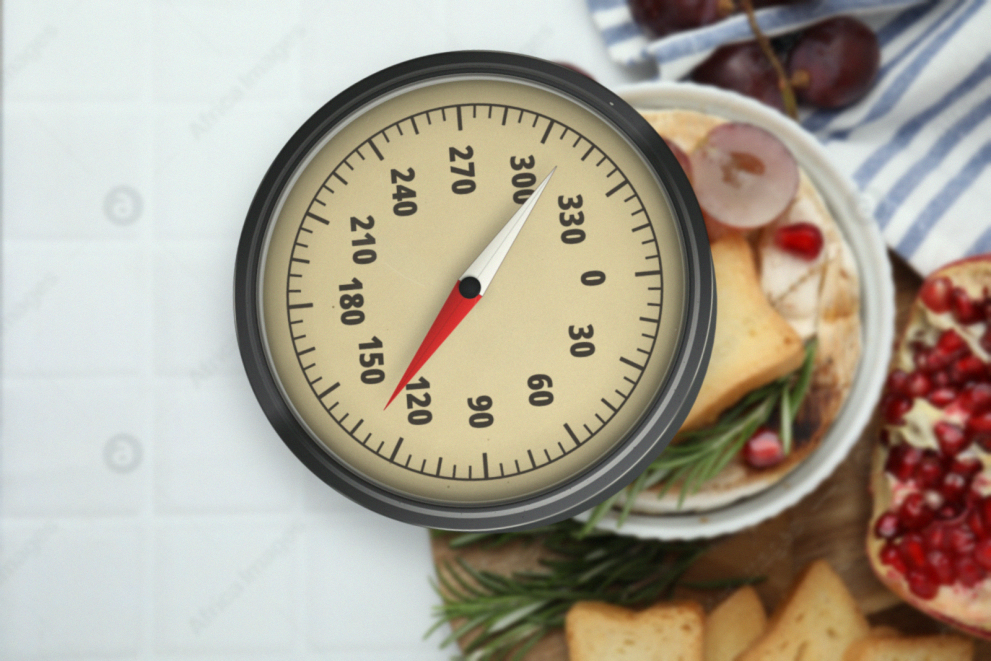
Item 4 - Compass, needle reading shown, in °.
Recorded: 130 °
